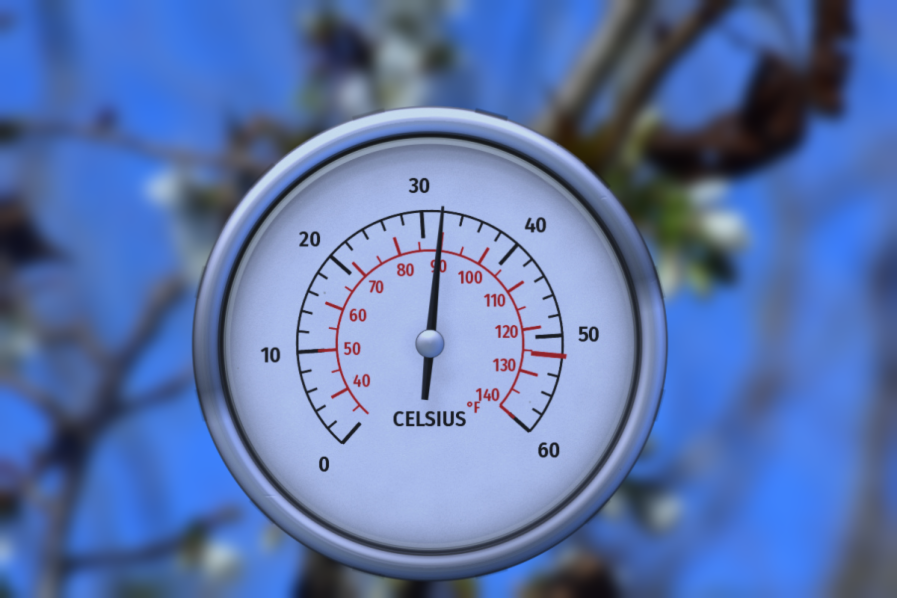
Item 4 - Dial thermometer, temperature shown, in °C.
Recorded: 32 °C
